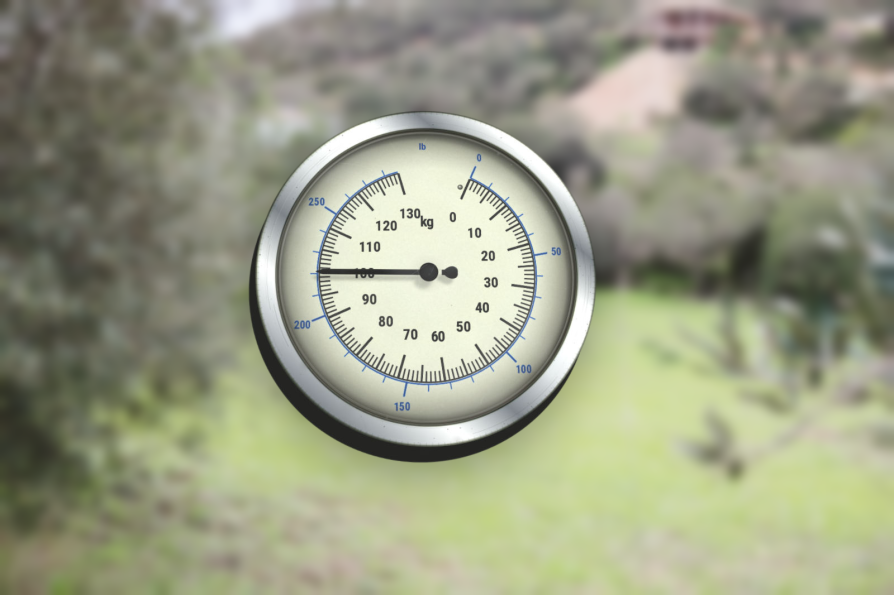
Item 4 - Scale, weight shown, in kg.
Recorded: 100 kg
